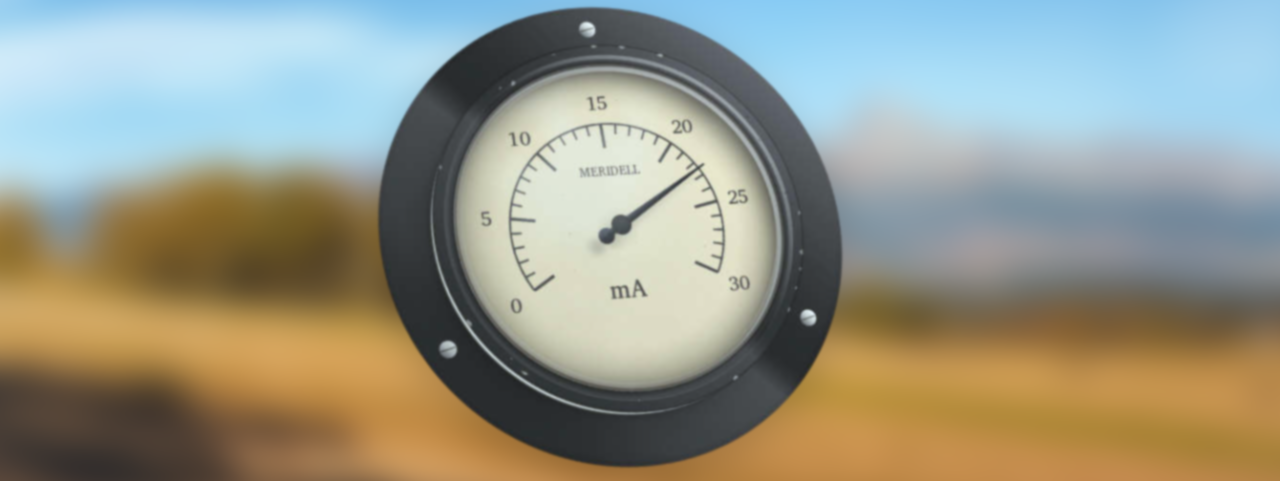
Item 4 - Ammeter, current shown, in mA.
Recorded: 22.5 mA
